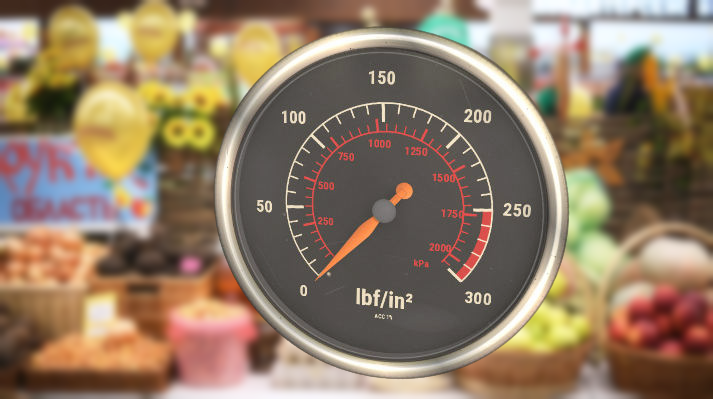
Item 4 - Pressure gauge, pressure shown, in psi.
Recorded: 0 psi
